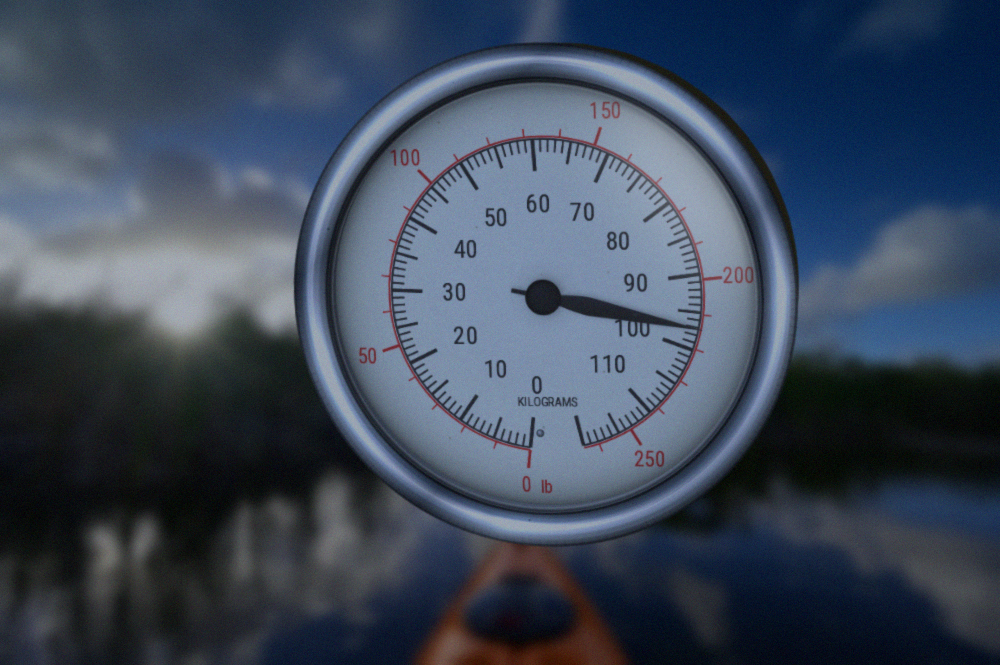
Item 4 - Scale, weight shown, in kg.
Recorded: 97 kg
